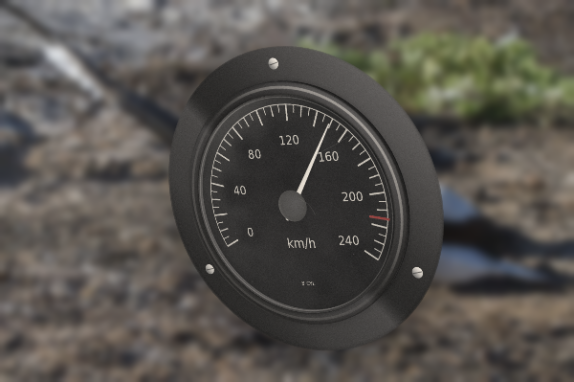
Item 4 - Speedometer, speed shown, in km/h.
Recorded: 150 km/h
